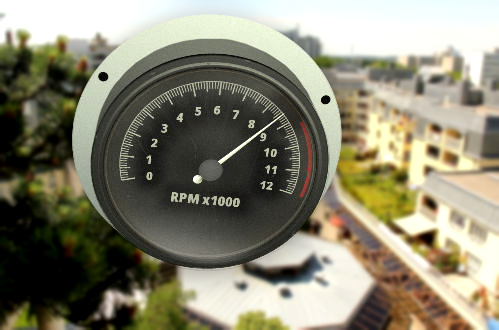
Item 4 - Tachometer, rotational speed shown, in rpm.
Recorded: 8500 rpm
